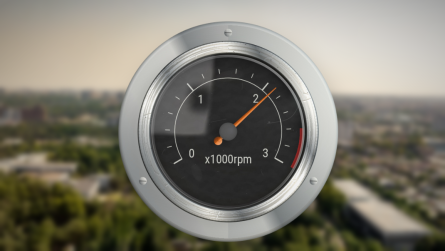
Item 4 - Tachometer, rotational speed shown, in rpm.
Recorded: 2100 rpm
